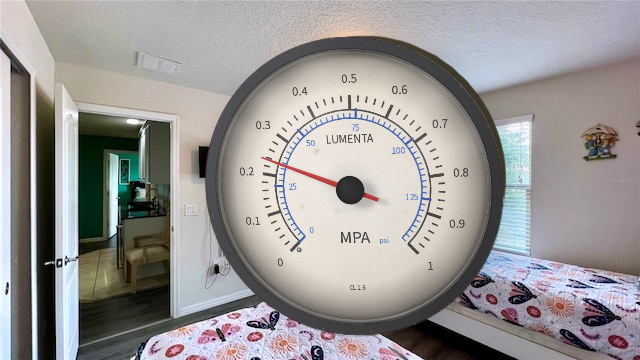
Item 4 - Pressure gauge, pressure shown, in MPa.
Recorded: 0.24 MPa
